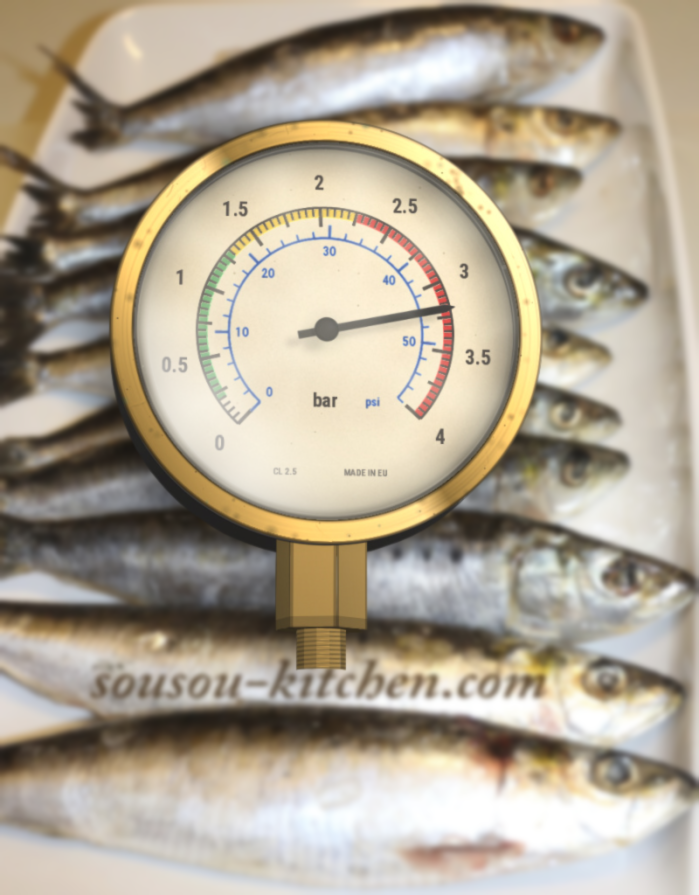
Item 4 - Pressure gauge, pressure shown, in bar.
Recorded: 3.2 bar
